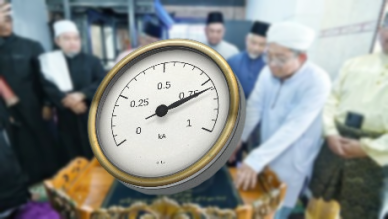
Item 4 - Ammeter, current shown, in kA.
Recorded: 0.8 kA
